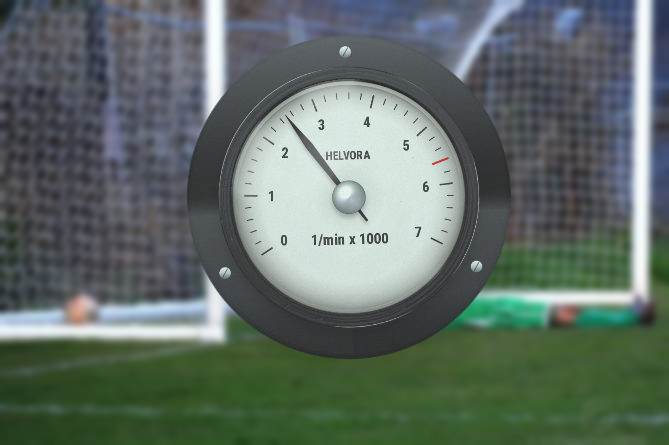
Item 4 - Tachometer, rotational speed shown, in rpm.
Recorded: 2500 rpm
